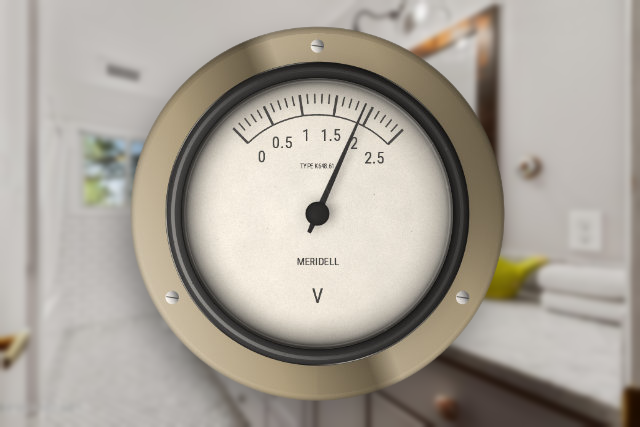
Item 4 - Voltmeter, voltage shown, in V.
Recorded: 1.9 V
